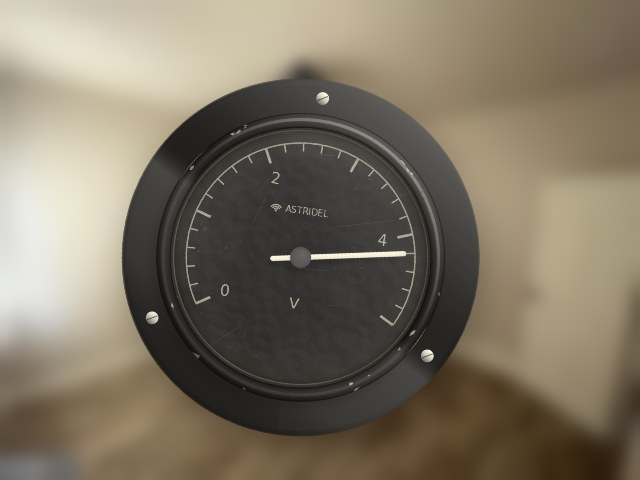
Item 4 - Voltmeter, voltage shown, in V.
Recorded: 4.2 V
